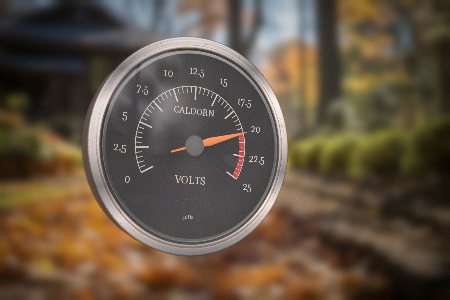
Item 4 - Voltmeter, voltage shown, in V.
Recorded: 20 V
